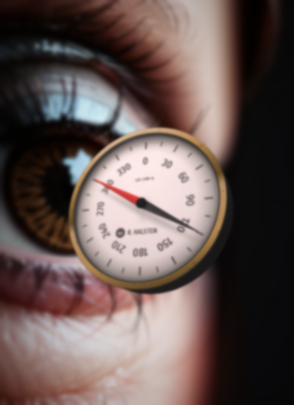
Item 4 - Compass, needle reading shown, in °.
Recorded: 300 °
